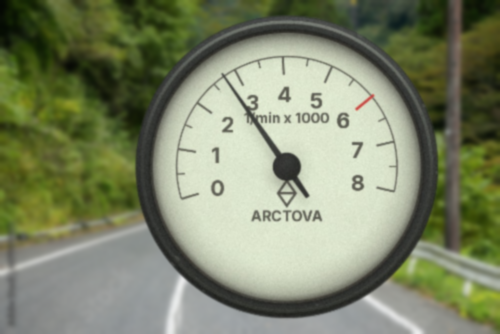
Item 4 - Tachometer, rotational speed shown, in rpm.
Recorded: 2750 rpm
